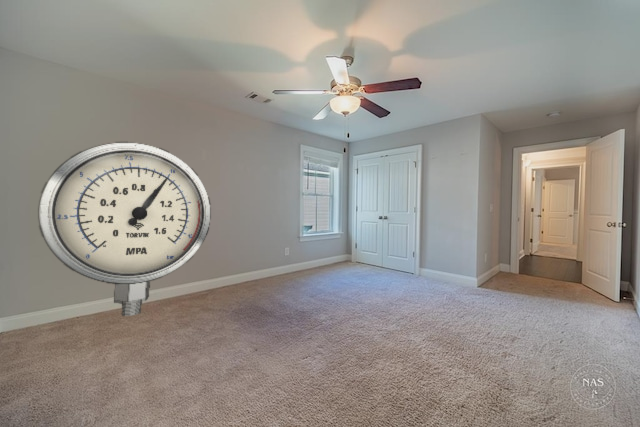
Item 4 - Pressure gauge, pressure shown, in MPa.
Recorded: 1 MPa
